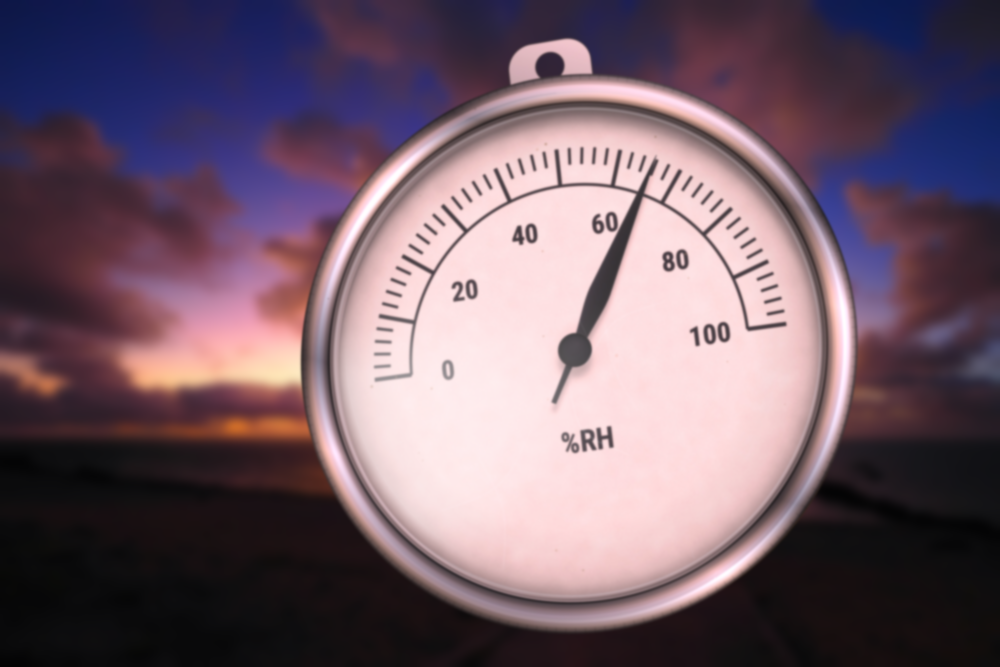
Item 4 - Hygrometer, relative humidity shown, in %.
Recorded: 66 %
